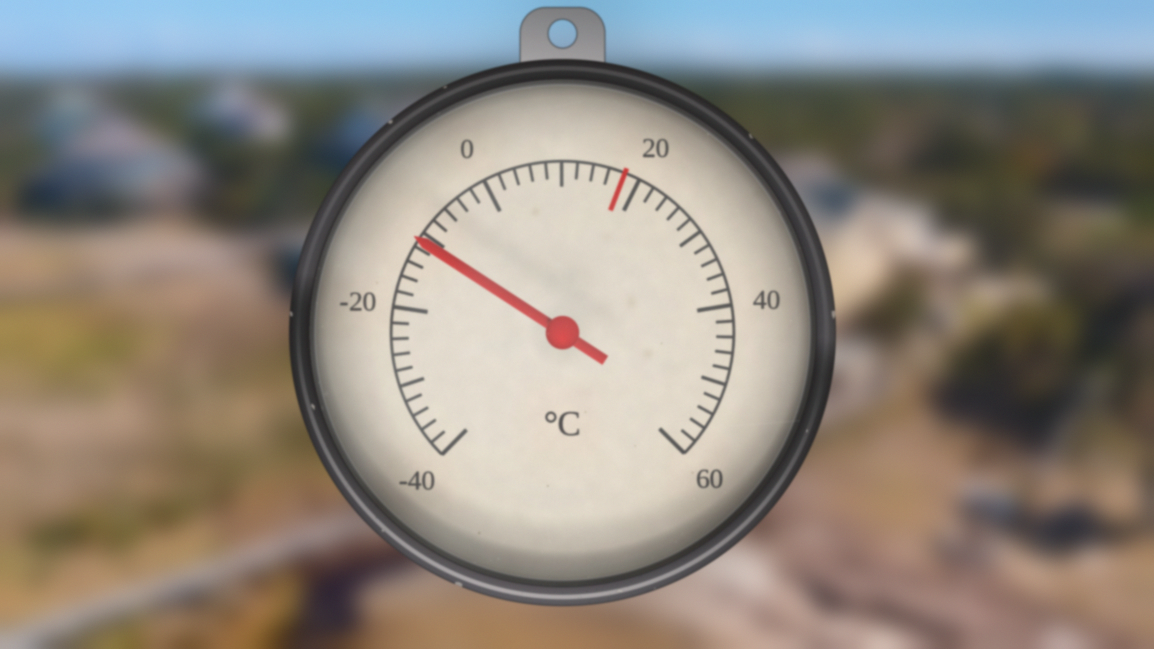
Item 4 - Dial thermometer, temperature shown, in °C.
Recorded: -11 °C
